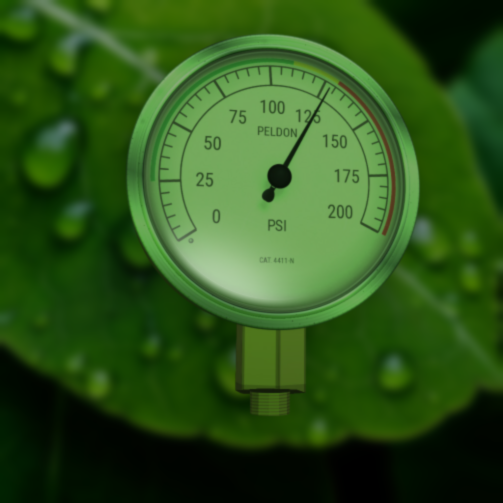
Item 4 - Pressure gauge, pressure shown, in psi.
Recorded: 127.5 psi
